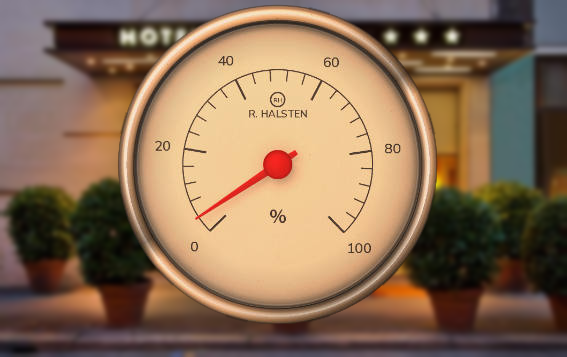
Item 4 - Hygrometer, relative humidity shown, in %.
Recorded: 4 %
